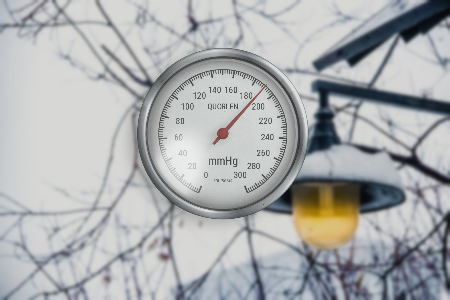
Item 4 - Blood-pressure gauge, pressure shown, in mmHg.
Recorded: 190 mmHg
